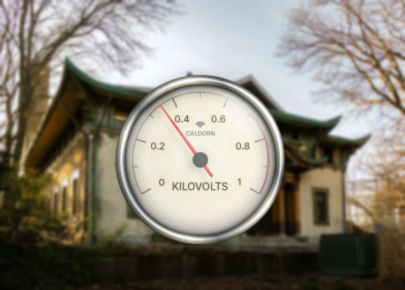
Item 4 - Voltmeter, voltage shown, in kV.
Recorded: 0.35 kV
